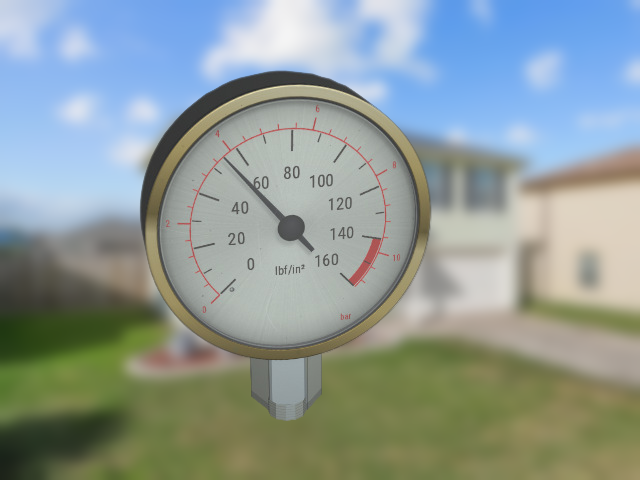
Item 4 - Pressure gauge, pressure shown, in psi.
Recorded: 55 psi
